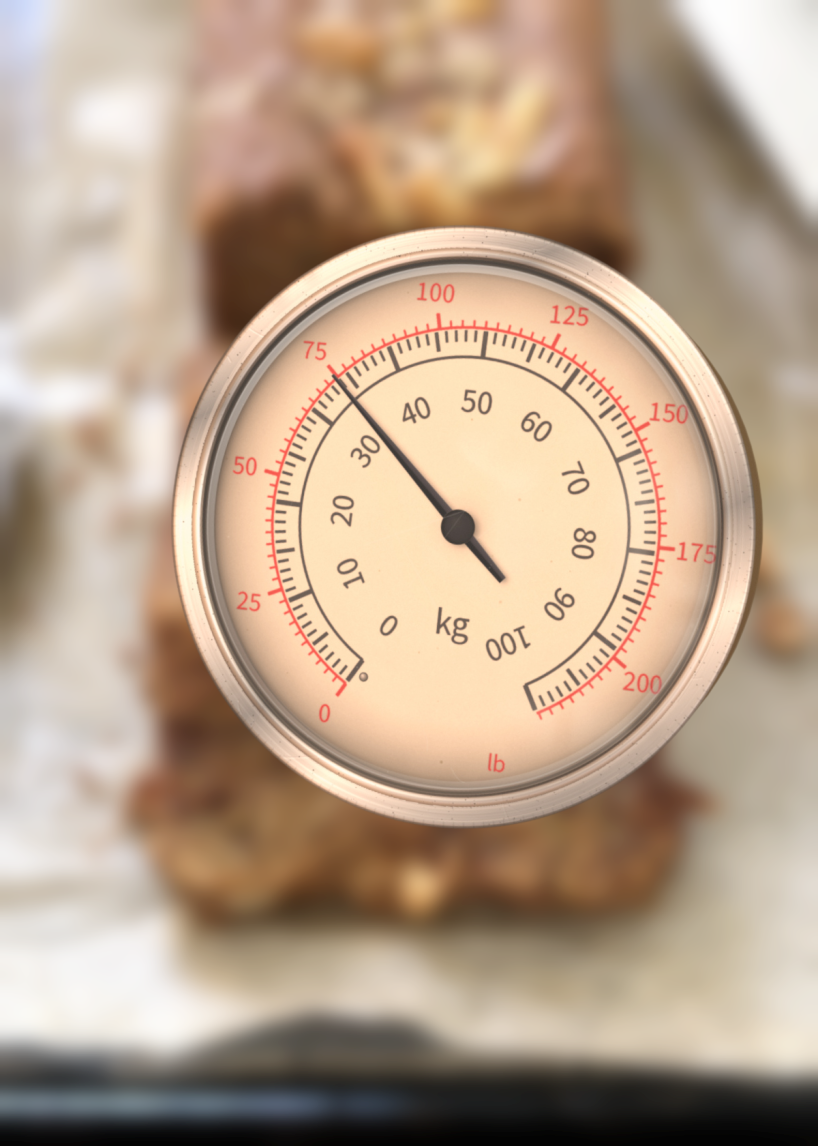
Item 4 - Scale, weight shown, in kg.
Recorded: 34 kg
